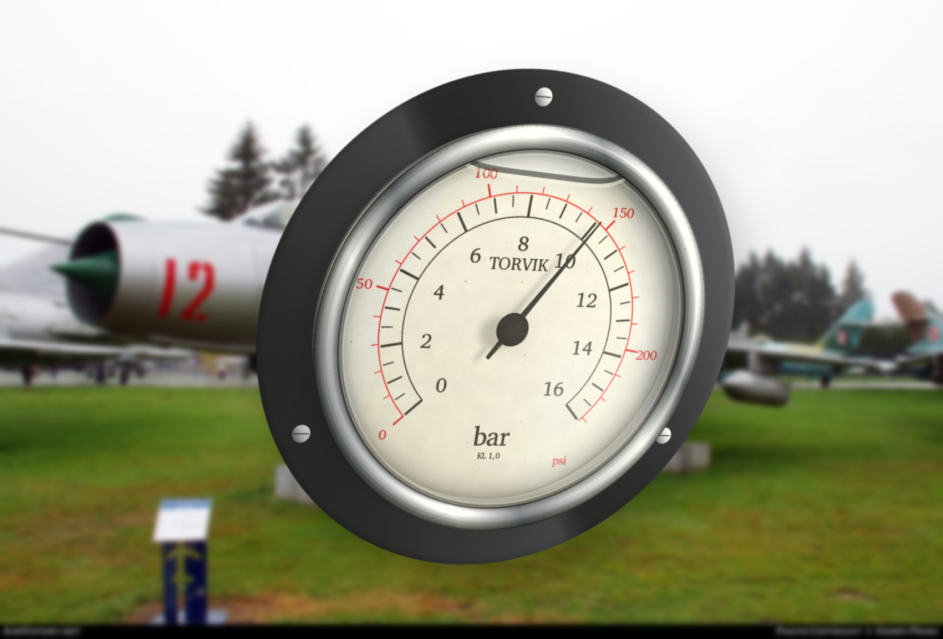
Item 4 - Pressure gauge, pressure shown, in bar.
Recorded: 10 bar
